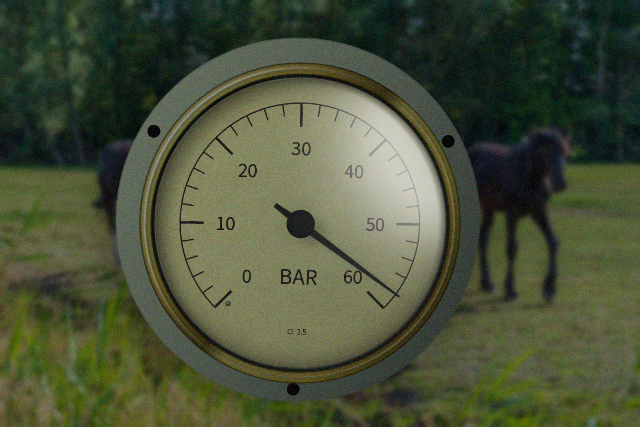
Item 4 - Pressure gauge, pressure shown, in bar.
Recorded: 58 bar
